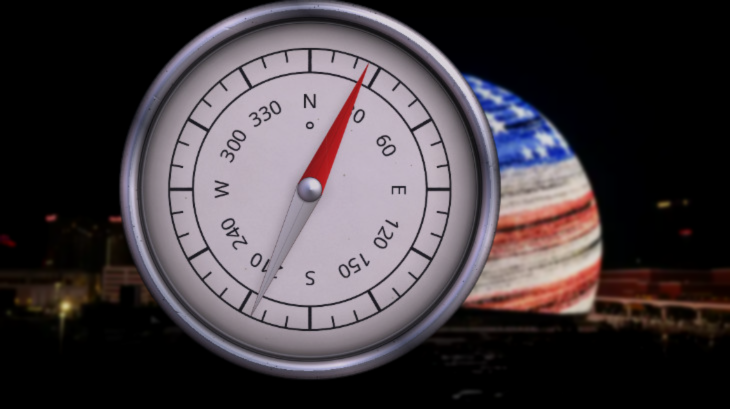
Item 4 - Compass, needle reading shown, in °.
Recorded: 25 °
